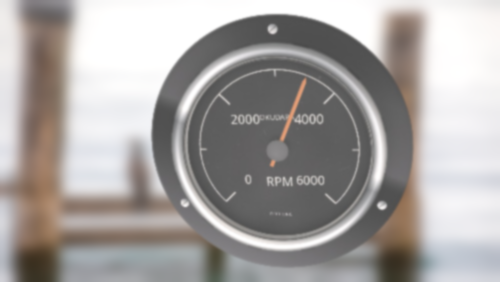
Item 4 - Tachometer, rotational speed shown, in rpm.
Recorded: 3500 rpm
